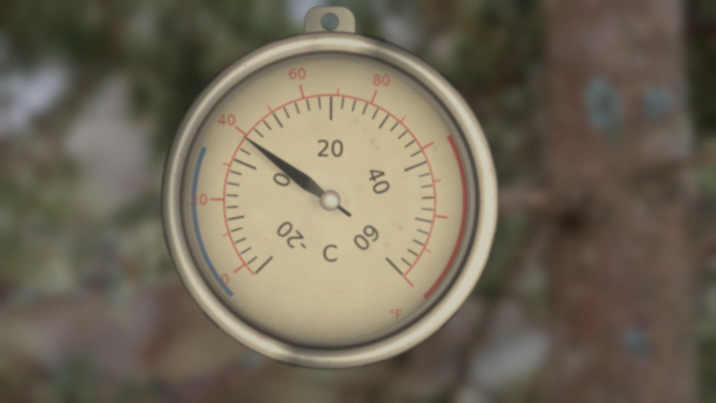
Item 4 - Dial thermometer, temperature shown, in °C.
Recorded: 4 °C
